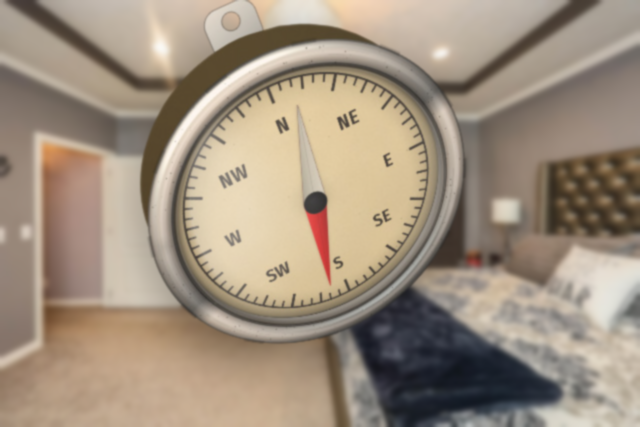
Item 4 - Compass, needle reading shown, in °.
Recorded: 190 °
